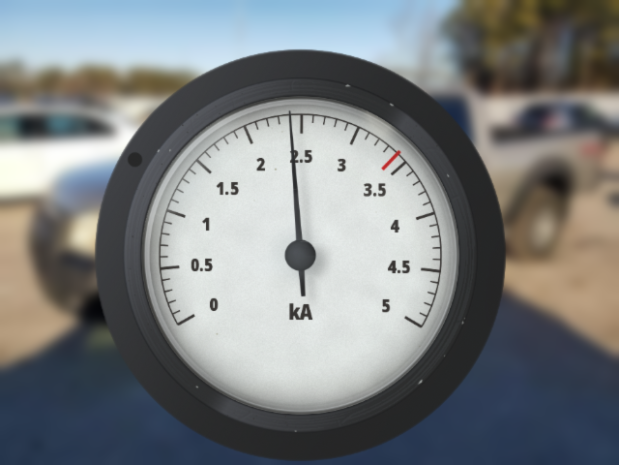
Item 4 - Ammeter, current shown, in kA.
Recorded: 2.4 kA
